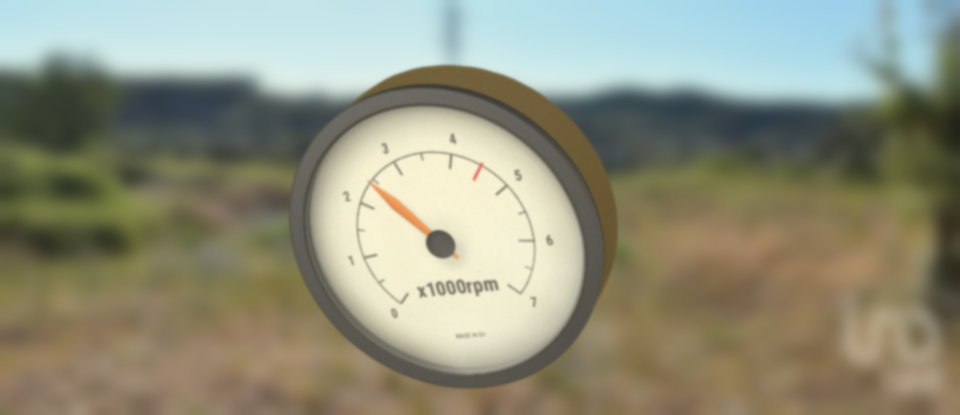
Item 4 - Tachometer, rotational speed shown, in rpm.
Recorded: 2500 rpm
